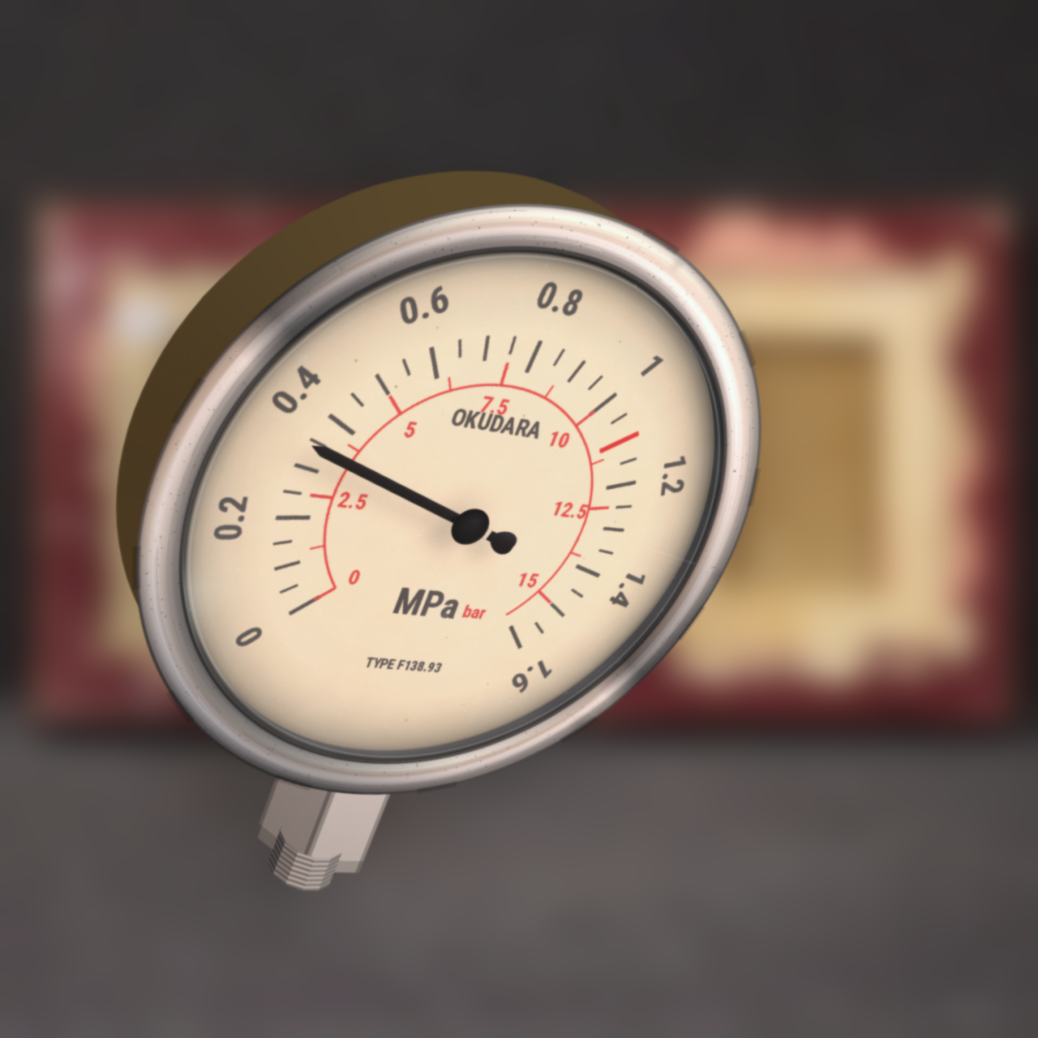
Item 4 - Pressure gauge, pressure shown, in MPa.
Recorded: 0.35 MPa
